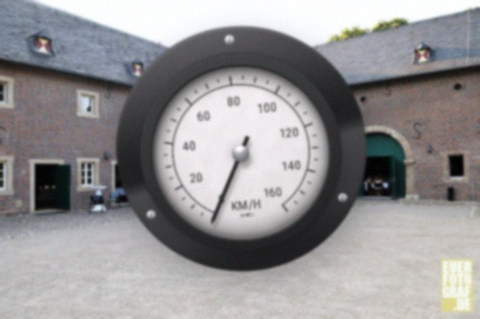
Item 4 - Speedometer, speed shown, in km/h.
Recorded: 0 km/h
